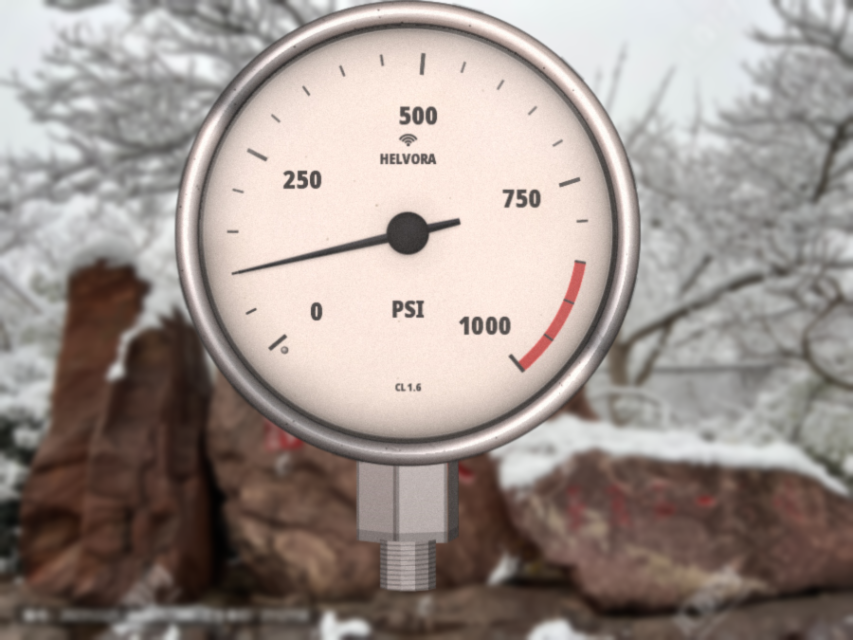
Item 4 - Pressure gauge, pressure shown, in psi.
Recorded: 100 psi
